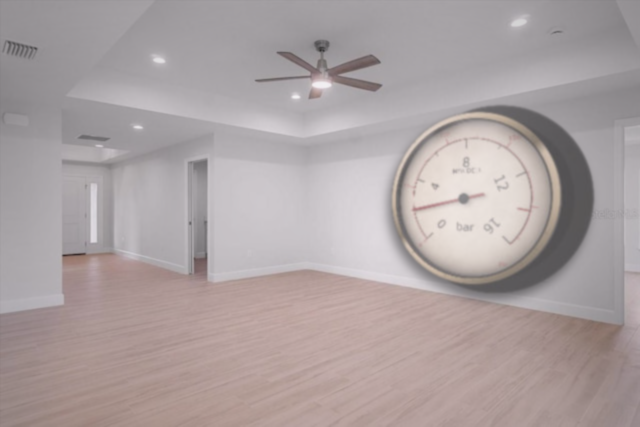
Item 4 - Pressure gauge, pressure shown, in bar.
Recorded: 2 bar
